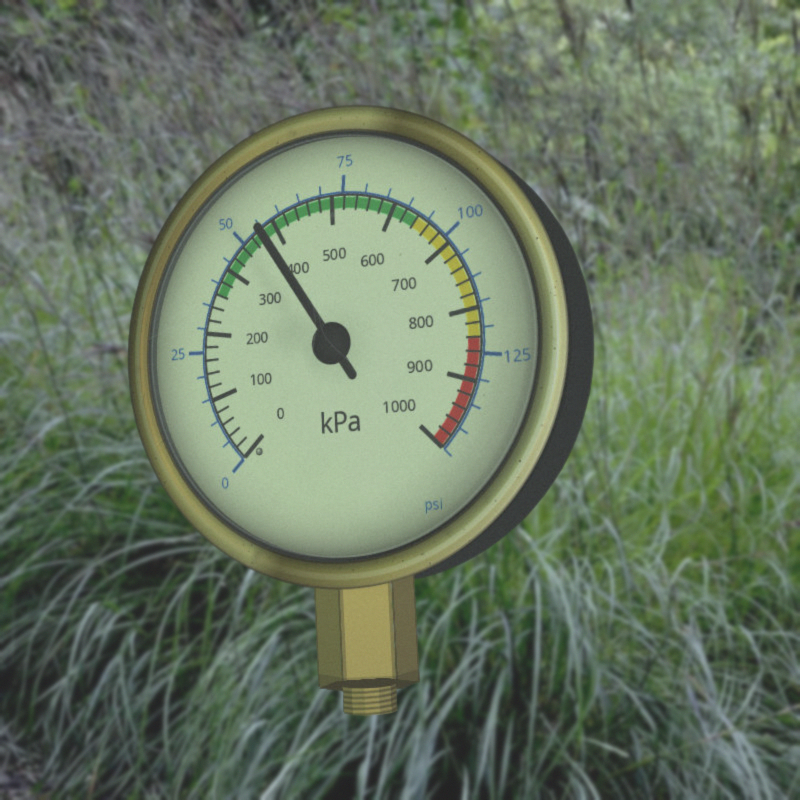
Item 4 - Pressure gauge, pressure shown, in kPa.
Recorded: 380 kPa
